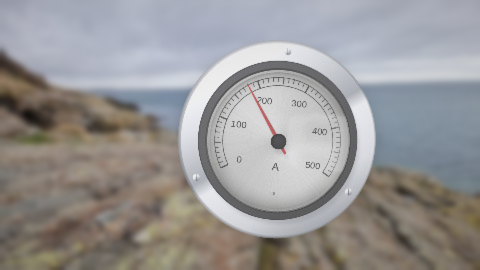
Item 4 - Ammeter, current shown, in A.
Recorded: 180 A
